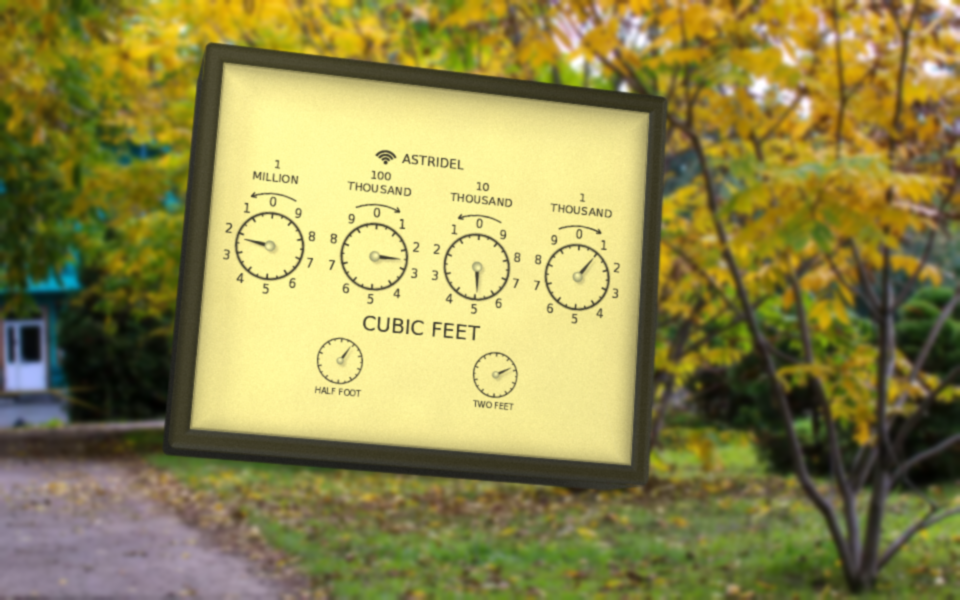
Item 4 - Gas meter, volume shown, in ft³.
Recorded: 225100 ft³
